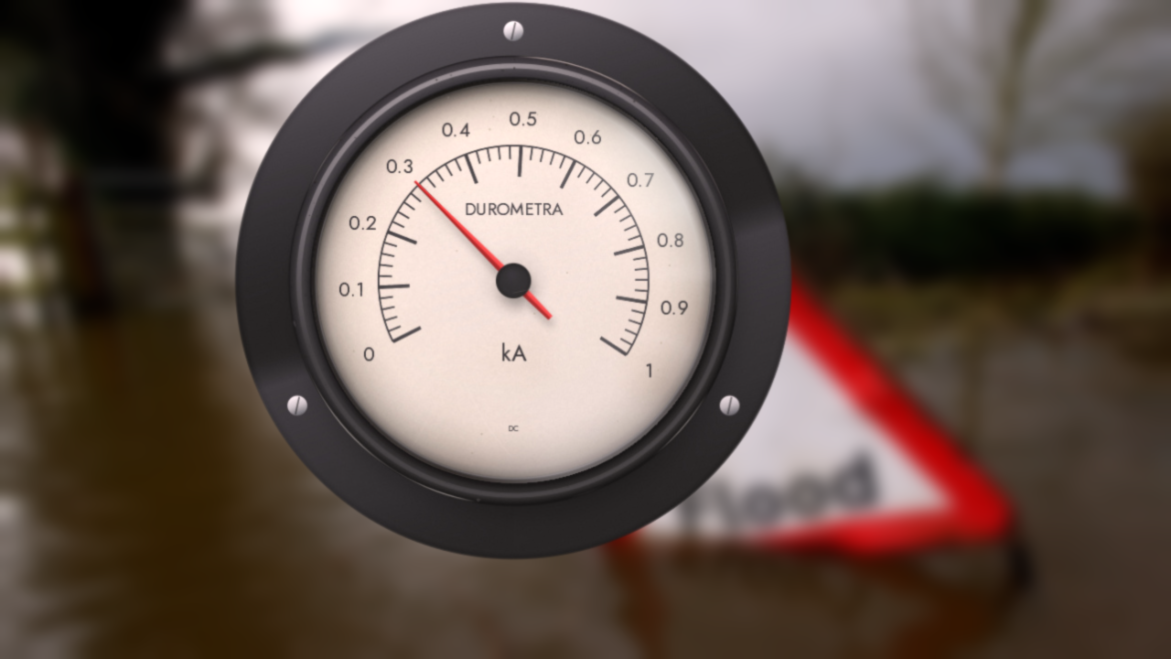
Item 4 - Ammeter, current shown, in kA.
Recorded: 0.3 kA
